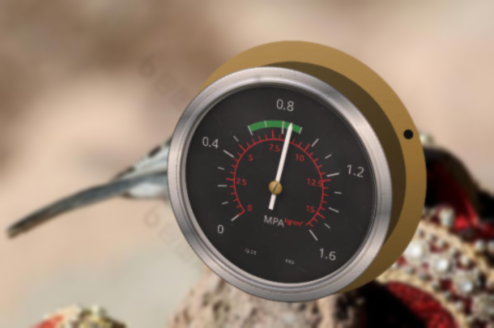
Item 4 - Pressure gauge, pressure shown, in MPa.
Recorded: 0.85 MPa
